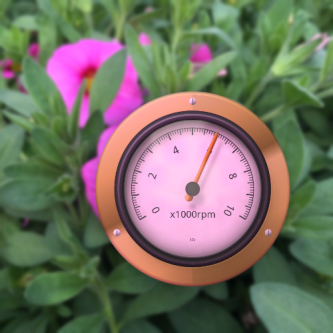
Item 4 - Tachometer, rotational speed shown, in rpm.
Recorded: 6000 rpm
